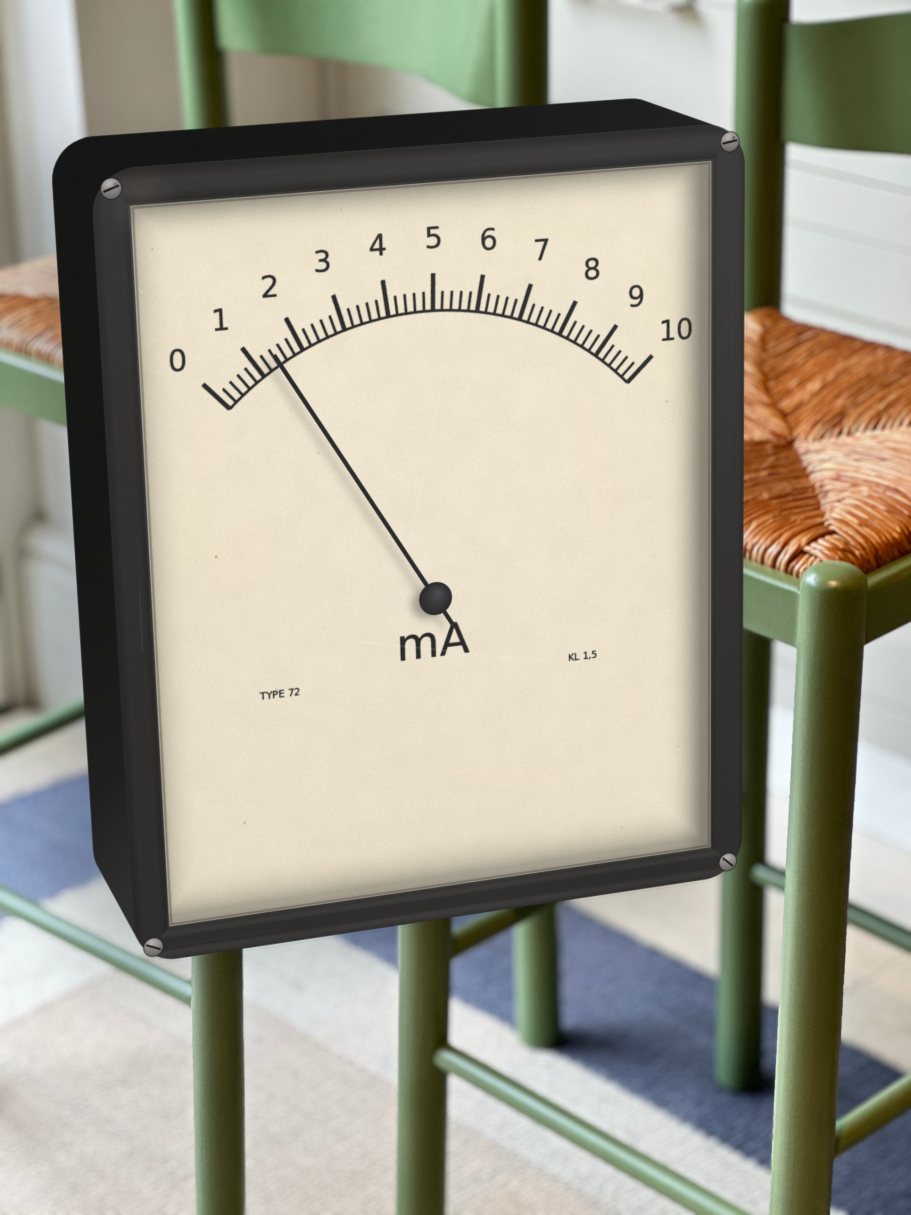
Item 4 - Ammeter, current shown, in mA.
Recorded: 1.4 mA
